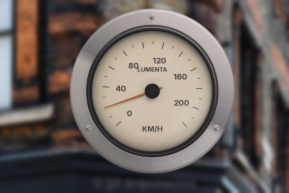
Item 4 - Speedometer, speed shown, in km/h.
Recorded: 20 km/h
